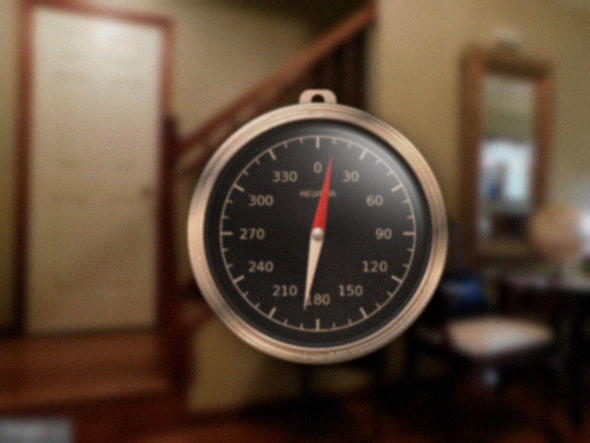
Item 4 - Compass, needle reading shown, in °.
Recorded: 10 °
